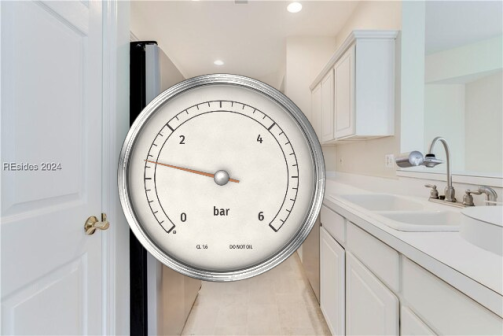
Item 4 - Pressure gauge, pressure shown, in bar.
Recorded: 1.3 bar
